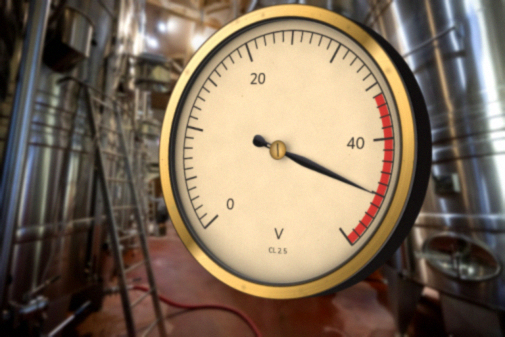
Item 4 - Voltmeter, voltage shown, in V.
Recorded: 45 V
